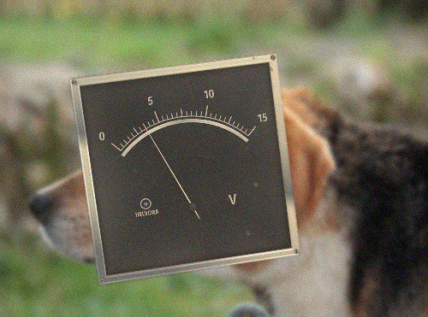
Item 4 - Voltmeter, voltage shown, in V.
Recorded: 3.5 V
